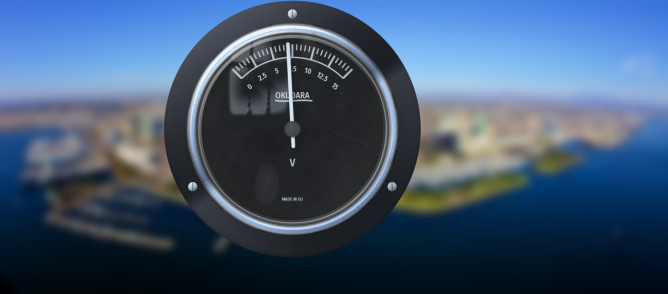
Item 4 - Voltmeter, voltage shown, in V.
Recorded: 7 V
